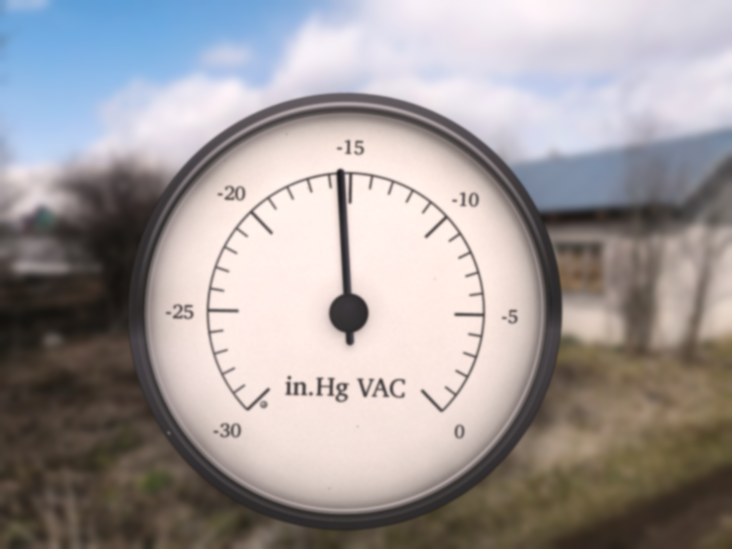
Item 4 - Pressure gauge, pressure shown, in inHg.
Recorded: -15.5 inHg
